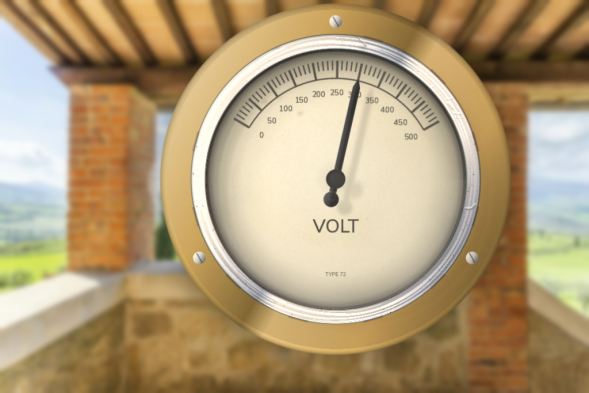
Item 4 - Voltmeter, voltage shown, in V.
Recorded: 300 V
